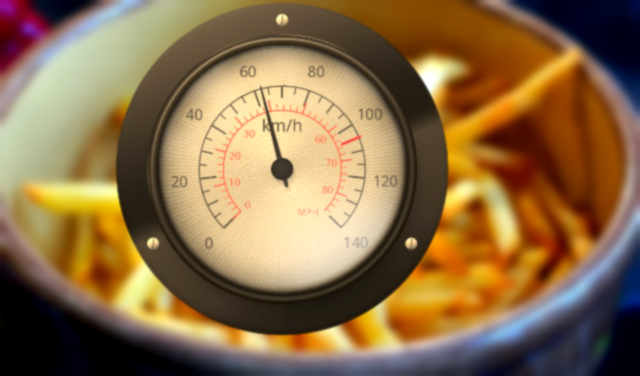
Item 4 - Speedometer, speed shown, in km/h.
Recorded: 62.5 km/h
